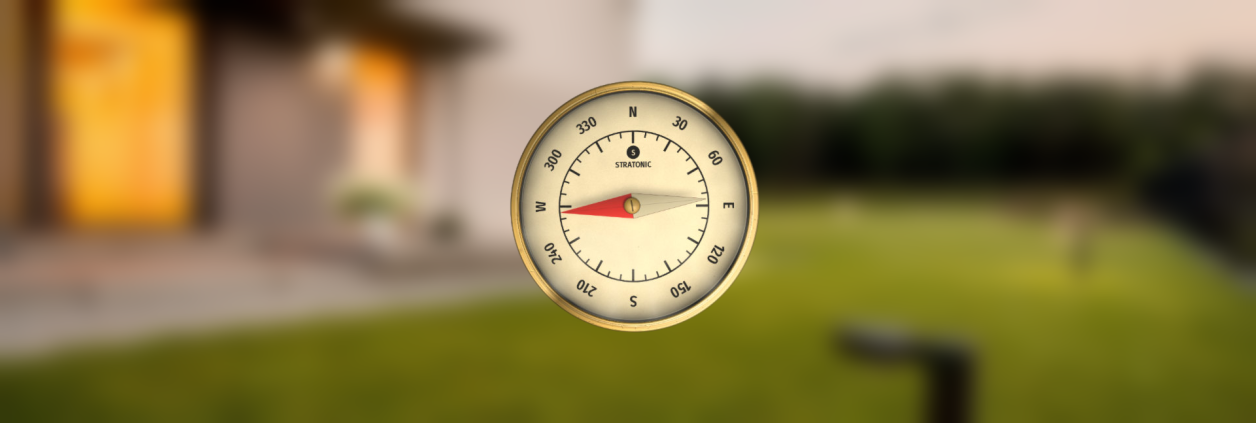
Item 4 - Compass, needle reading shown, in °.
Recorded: 265 °
